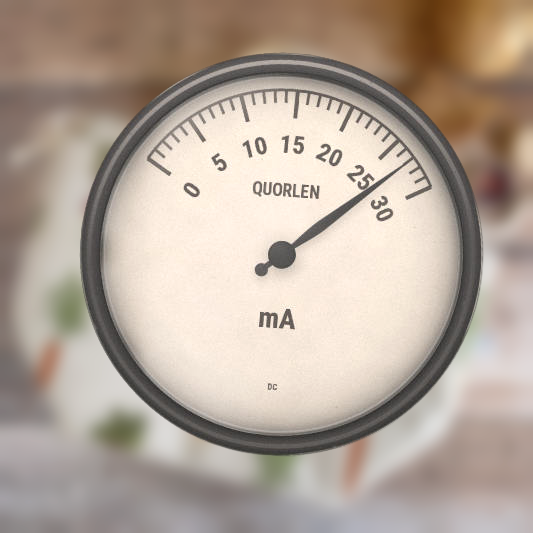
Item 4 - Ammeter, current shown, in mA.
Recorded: 27 mA
